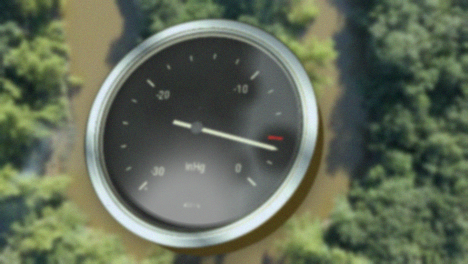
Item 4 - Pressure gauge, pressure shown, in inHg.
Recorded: -3 inHg
